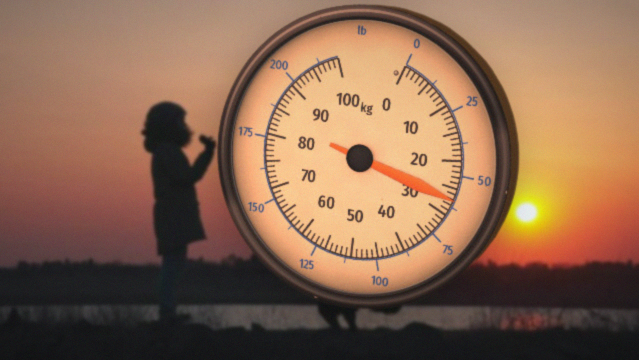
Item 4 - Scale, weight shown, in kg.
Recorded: 27 kg
